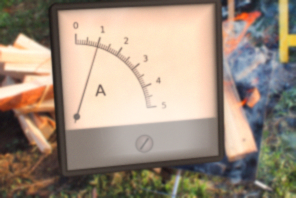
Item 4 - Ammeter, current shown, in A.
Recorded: 1 A
